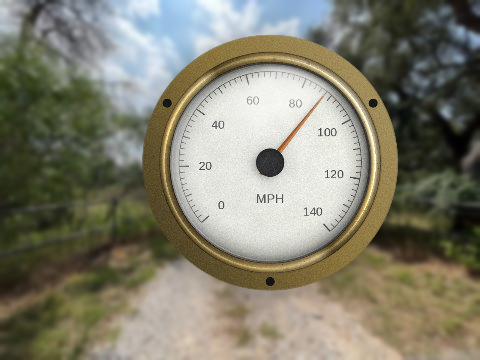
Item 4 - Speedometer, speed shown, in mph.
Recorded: 88 mph
